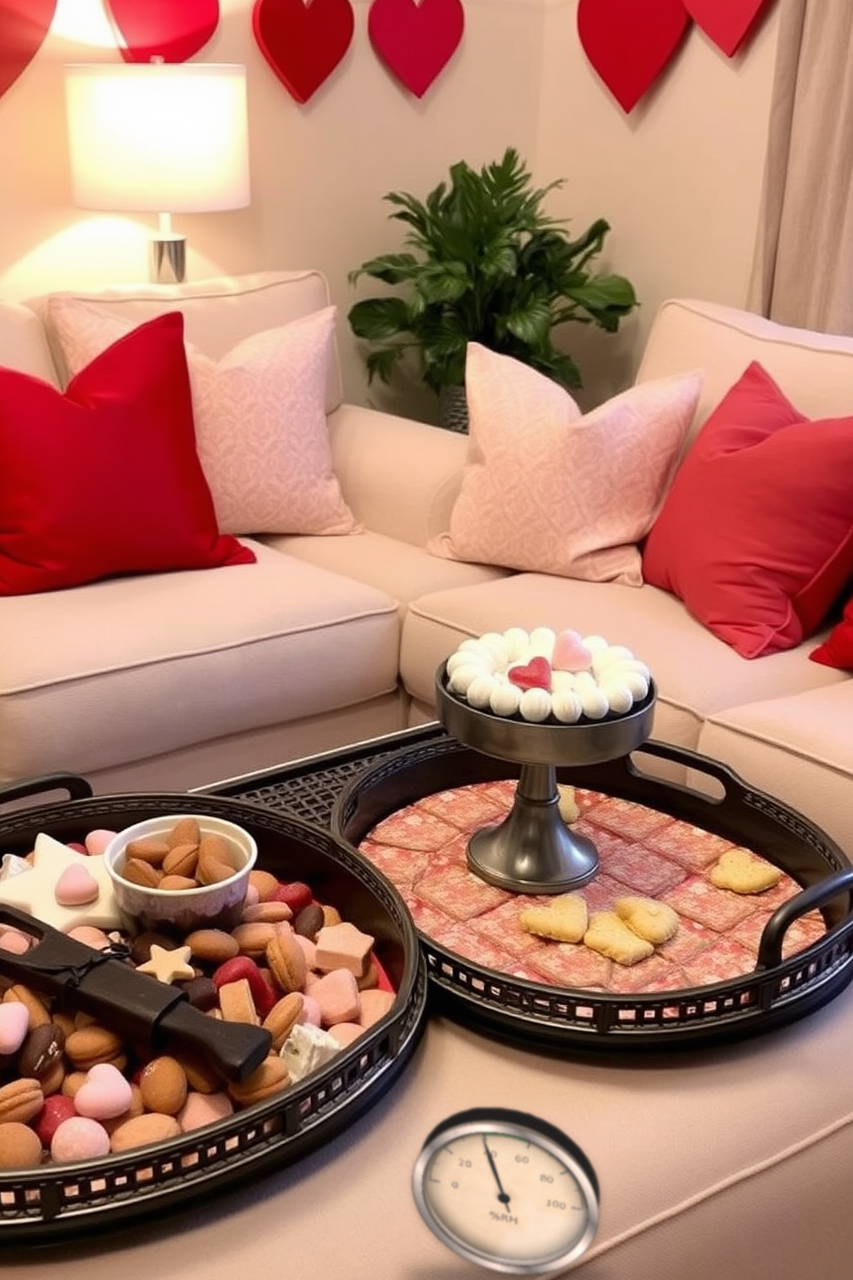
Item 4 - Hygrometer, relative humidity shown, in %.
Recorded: 40 %
